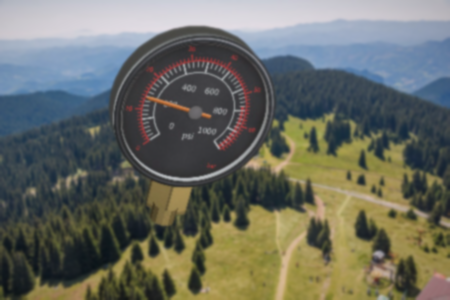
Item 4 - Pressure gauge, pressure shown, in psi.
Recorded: 200 psi
